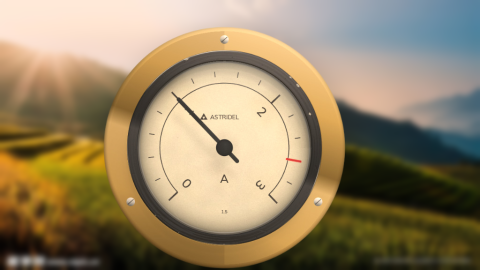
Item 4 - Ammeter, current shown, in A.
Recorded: 1 A
